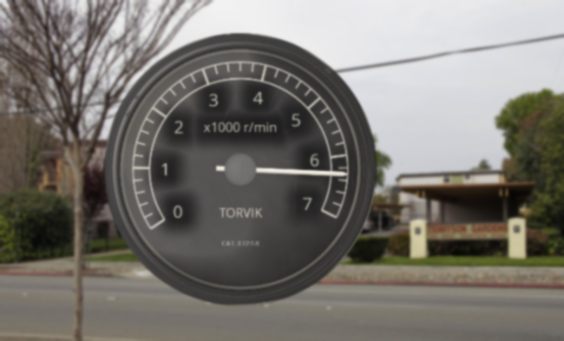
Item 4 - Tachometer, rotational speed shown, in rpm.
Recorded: 6300 rpm
